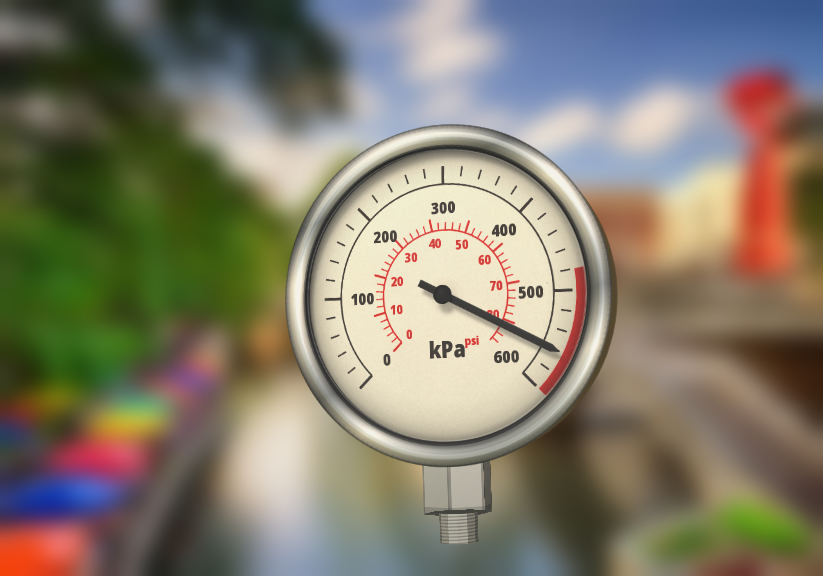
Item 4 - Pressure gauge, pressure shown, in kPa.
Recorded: 560 kPa
